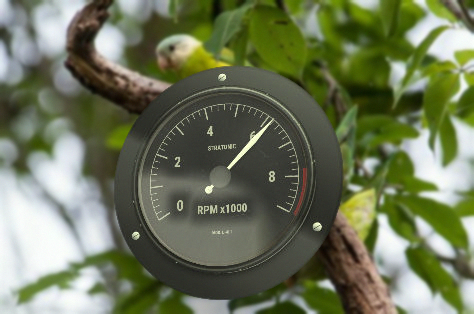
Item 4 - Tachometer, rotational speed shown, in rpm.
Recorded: 6200 rpm
